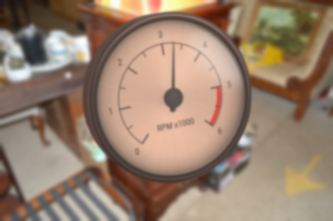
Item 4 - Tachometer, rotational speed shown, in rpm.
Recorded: 3250 rpm
